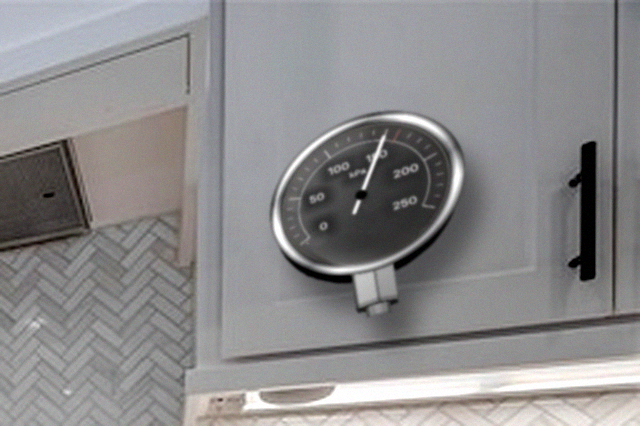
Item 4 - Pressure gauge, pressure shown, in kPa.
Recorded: 150 kPa
